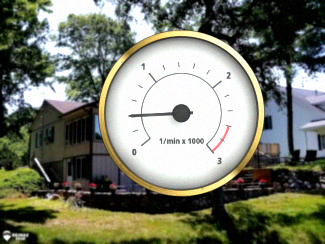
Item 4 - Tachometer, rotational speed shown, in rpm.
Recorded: 400 rpm
